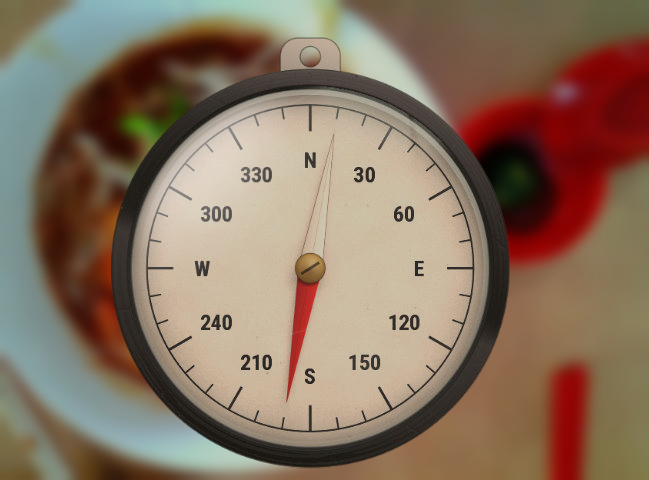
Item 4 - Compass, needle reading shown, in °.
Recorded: 190 °
